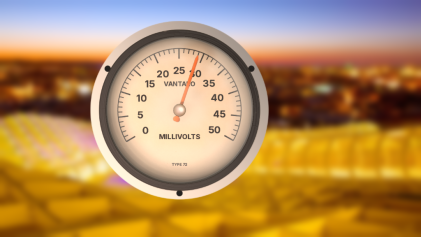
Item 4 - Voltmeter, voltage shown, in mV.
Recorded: 29 mV
